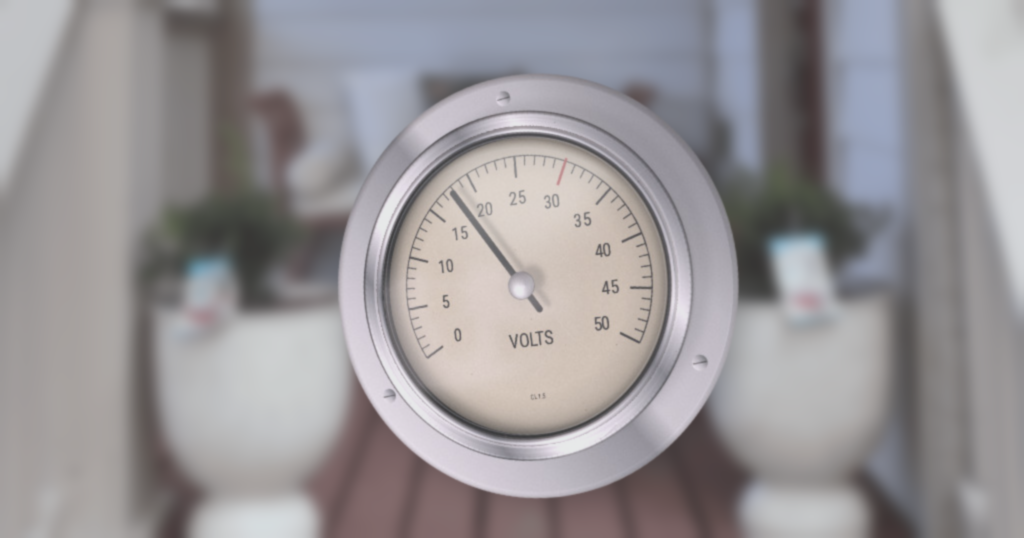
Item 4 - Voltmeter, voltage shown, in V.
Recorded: 18 V
